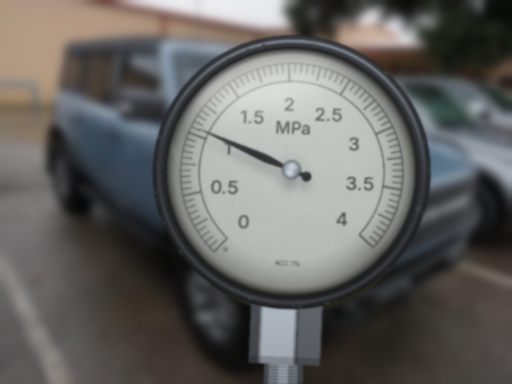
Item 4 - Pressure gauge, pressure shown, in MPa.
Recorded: 1.05 MPa
